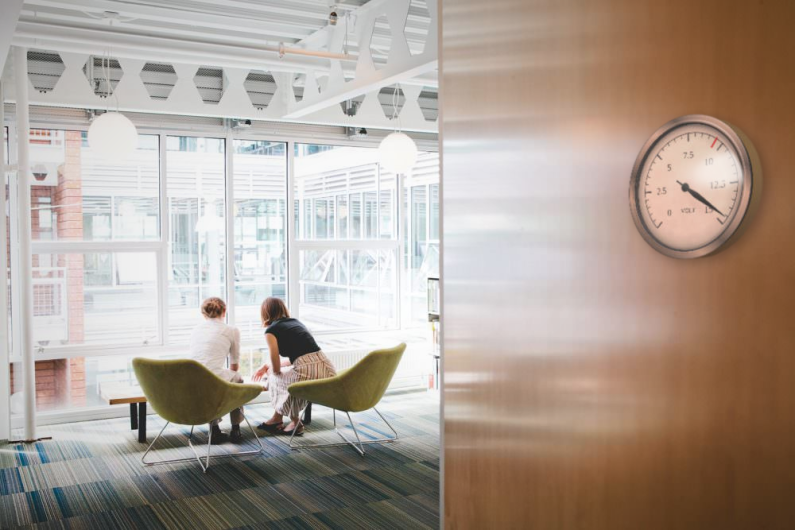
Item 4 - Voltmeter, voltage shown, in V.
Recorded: 14.5 V
